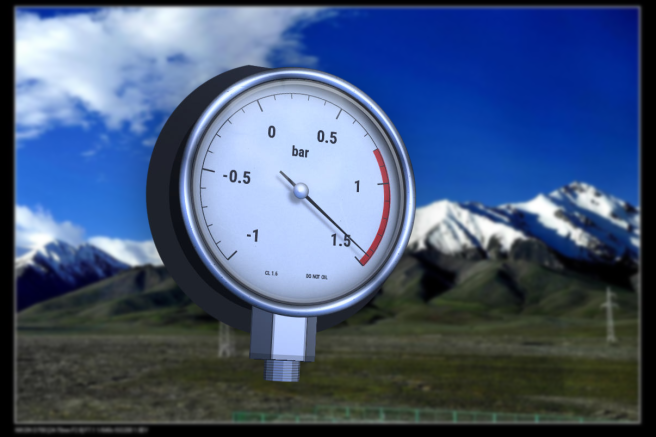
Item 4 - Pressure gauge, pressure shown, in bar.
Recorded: 1.45 bar
